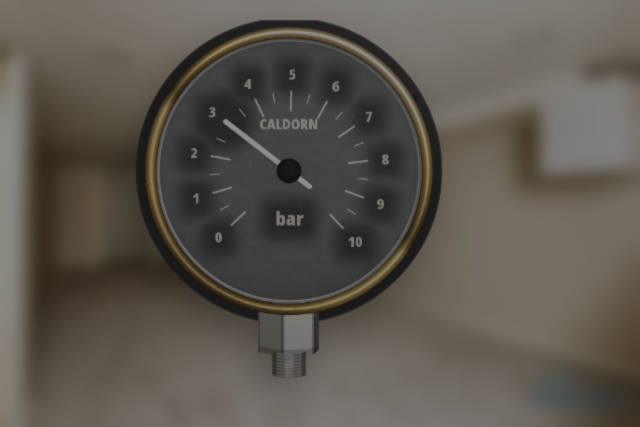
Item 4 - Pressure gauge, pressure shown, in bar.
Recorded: 3 bar
